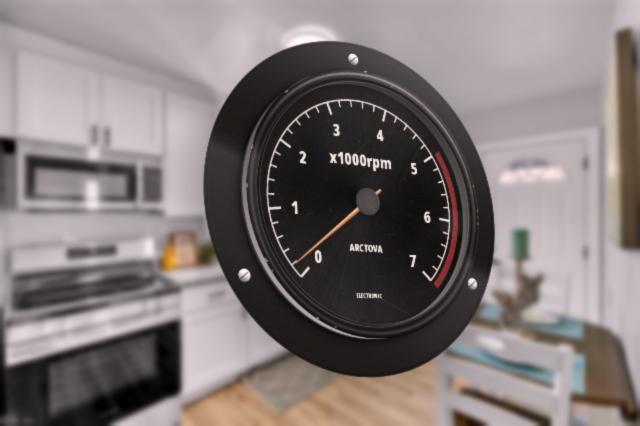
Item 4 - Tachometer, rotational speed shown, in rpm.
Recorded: 200 rpm
